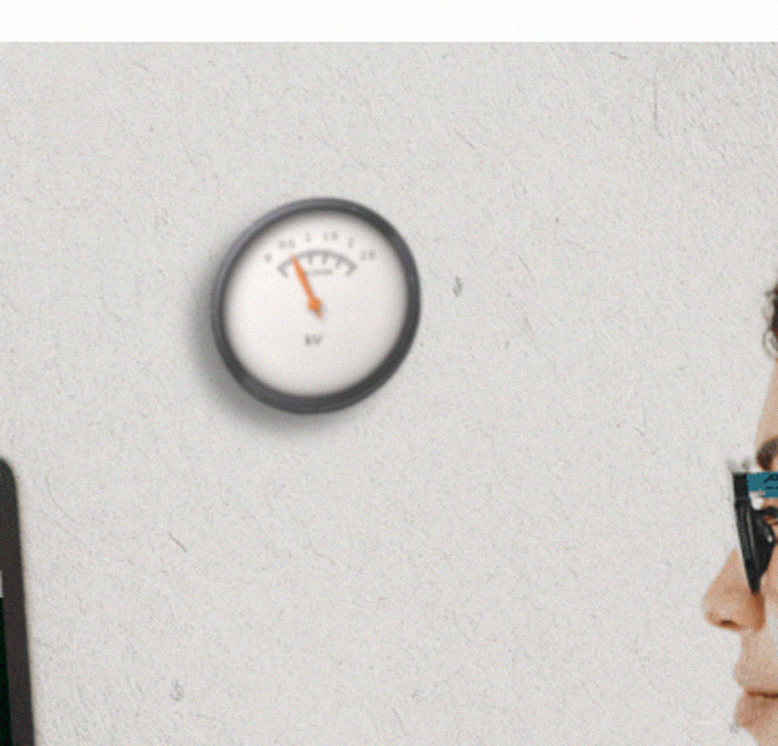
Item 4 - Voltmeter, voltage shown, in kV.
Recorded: 0.5 kV
